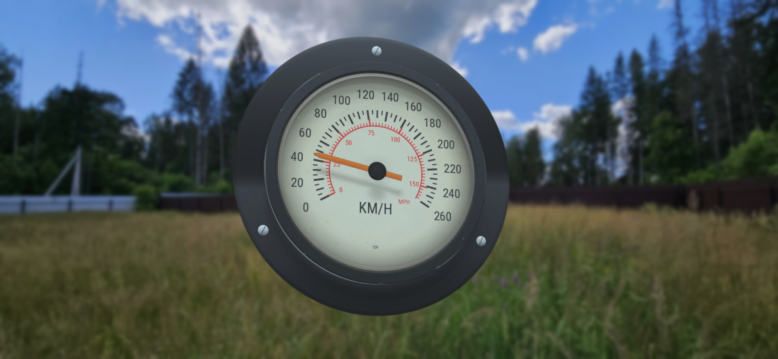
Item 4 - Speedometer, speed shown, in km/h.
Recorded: 45 km/h
